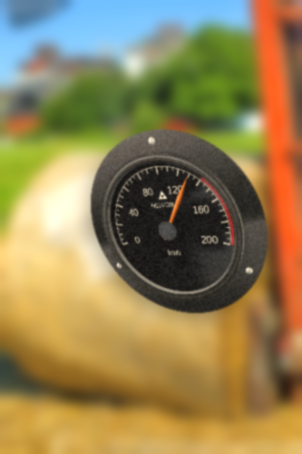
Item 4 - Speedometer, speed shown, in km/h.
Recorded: 130 km/h
